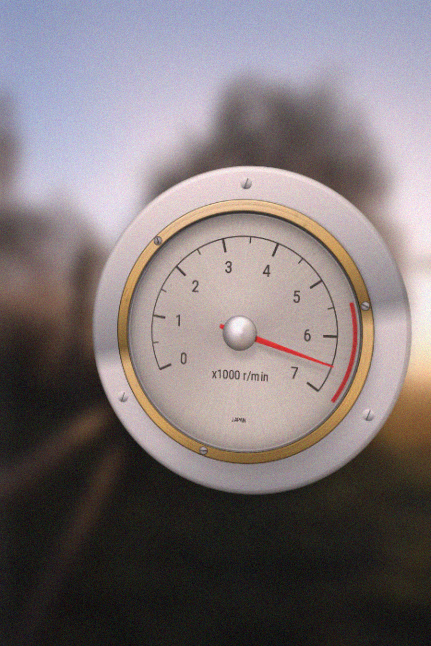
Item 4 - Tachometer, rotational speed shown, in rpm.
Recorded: 6500 rpm
